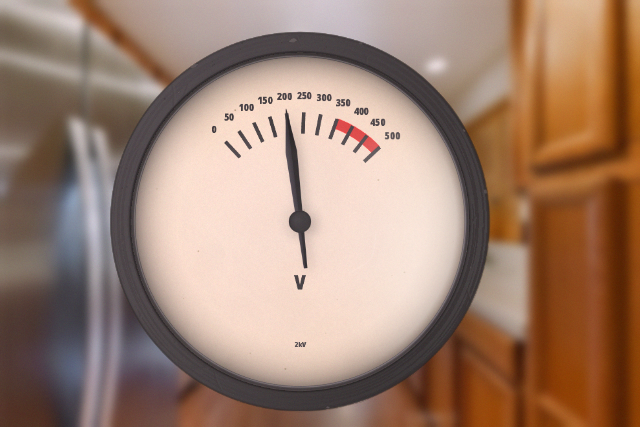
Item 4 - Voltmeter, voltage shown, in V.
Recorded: 200 V
